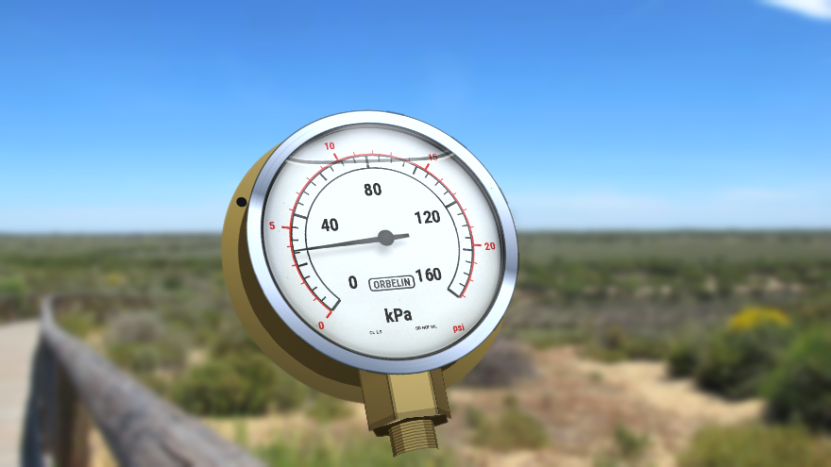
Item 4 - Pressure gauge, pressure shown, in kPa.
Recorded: 25 kPa
